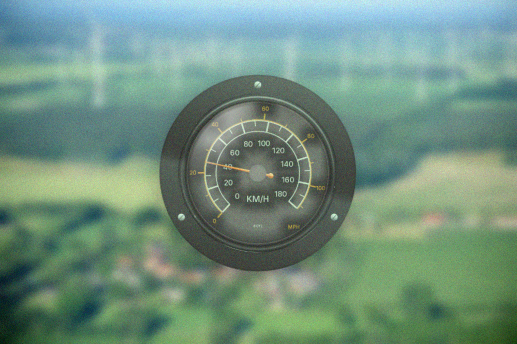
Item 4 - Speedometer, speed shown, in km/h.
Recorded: 40 km/h
